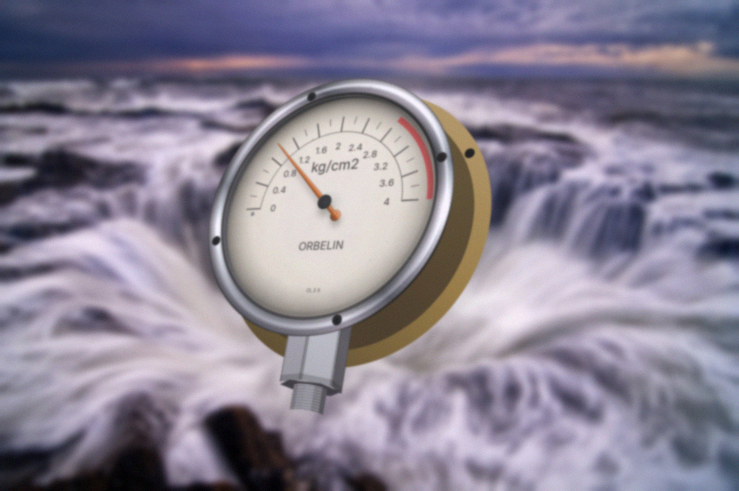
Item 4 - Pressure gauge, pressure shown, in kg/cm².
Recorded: 1 kg/cm²
